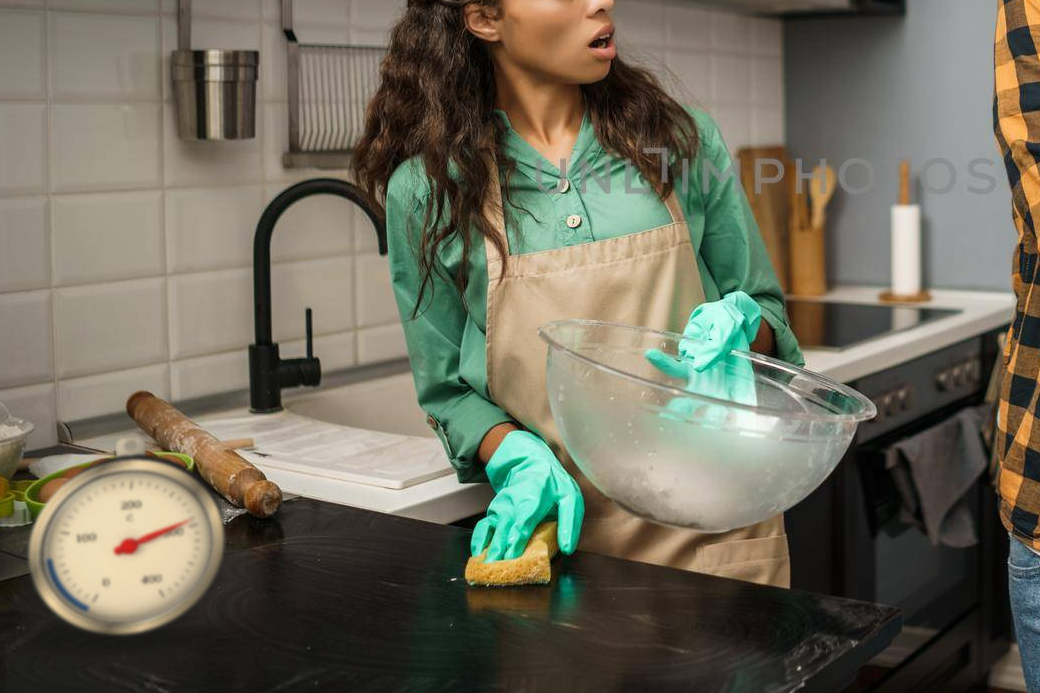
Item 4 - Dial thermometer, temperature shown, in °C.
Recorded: 290 °C
